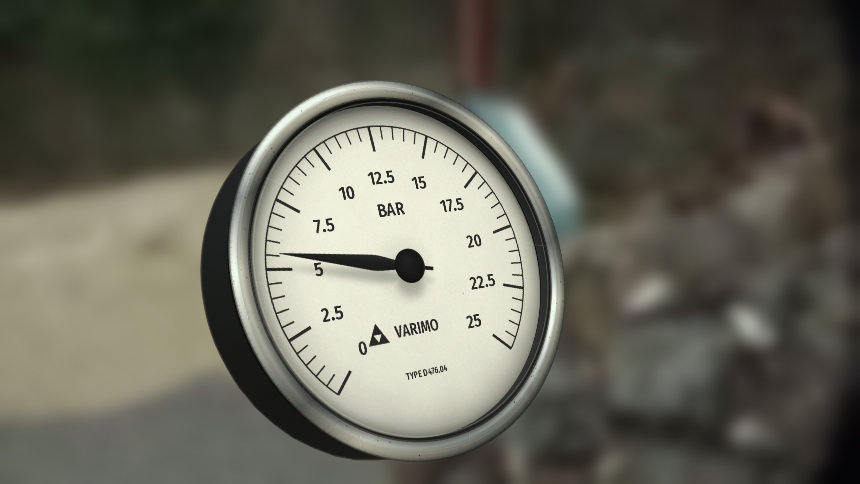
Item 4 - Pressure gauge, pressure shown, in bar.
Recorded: 5.5 bar
